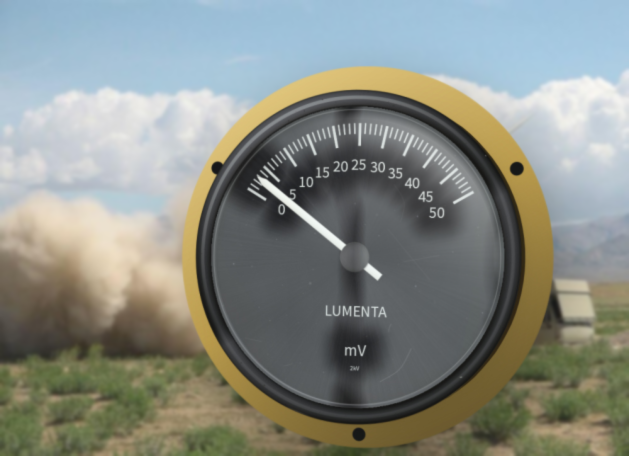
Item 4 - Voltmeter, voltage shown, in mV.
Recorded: 3 mV
